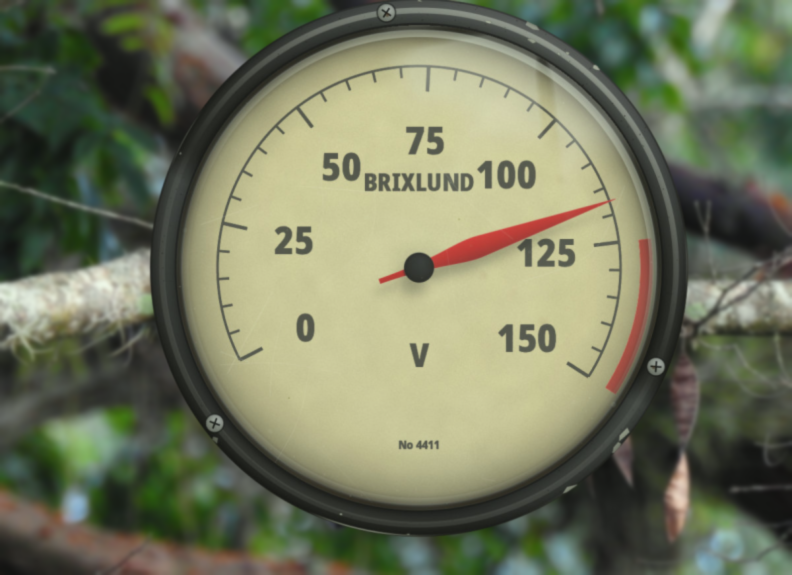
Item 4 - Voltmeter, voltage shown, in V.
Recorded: 117.5 V
